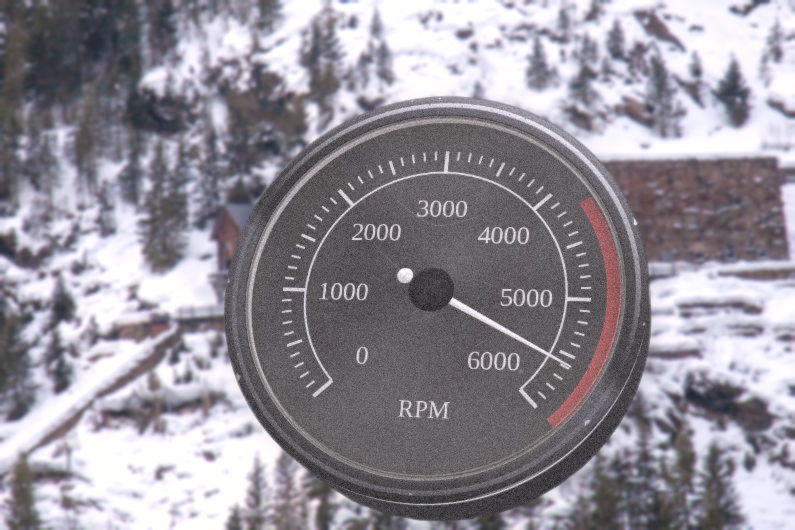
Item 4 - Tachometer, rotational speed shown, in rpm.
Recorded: 5600 rpm
